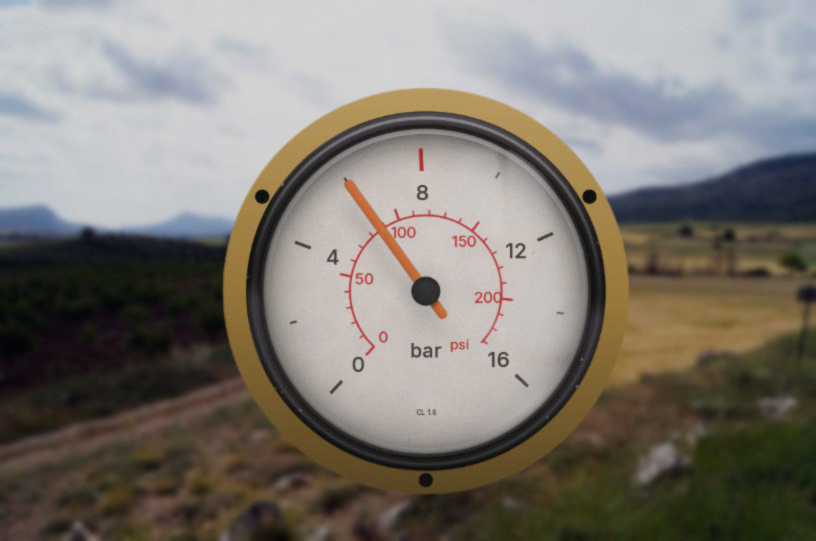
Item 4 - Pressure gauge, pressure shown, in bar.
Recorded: 6 bar
